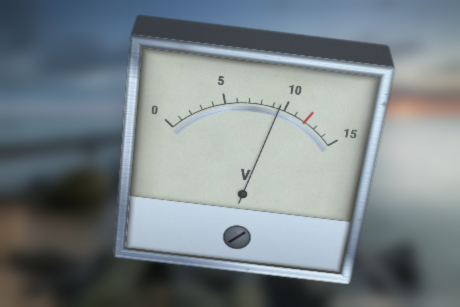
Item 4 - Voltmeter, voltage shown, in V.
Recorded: 9.5 V
